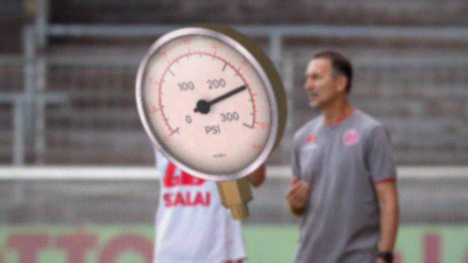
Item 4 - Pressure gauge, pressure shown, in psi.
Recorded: 240 psi
